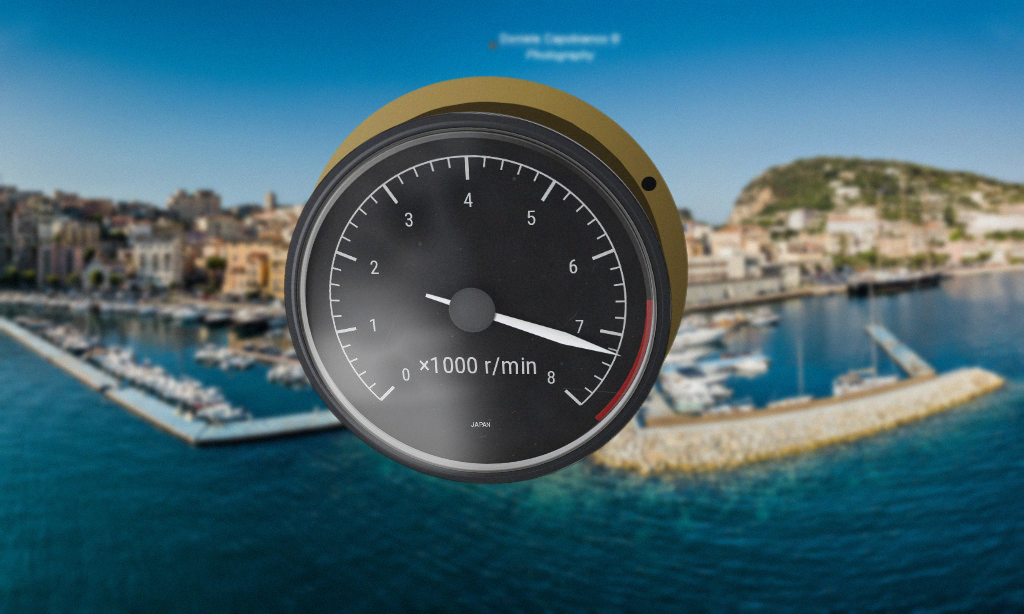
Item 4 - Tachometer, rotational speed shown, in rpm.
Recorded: 7200 rpm
